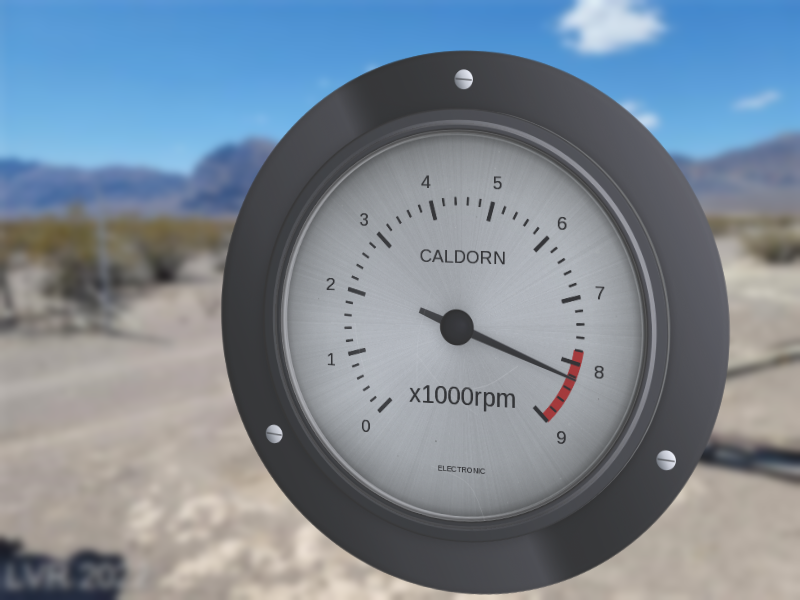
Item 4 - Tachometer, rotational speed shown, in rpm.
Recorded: 8200 rpm
